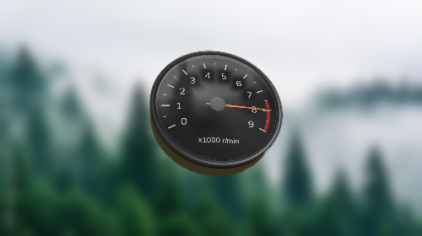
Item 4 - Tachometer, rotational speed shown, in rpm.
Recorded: 8000 rpm
